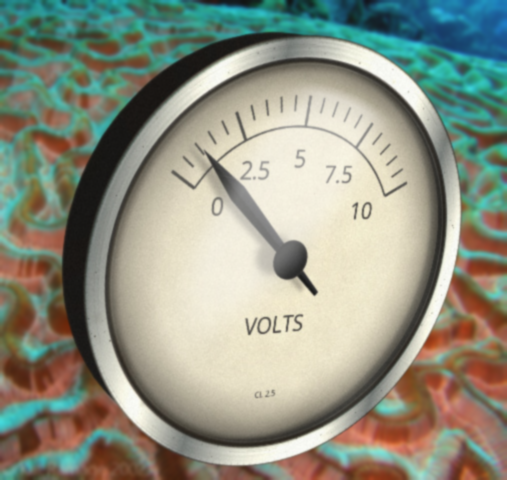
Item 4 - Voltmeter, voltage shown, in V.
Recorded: 1 V
